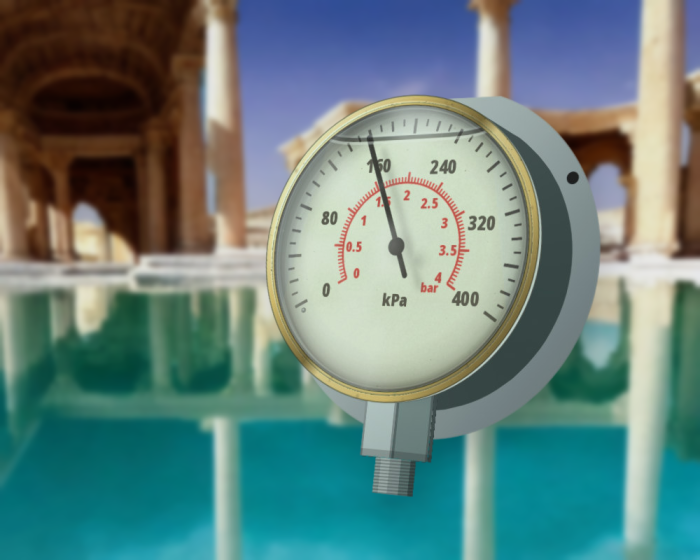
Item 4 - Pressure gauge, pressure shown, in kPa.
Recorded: 160 kPa
